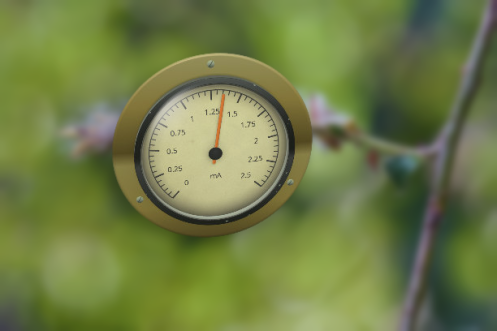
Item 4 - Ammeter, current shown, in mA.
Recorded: 1.35 mA
